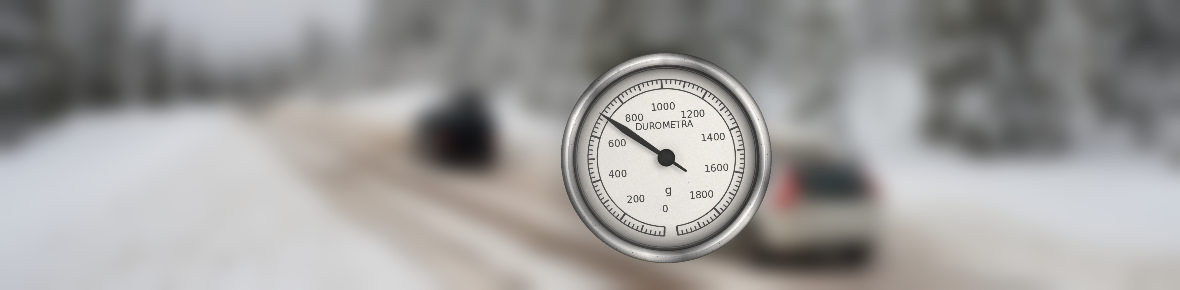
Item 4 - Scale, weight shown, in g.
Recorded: 700 g
